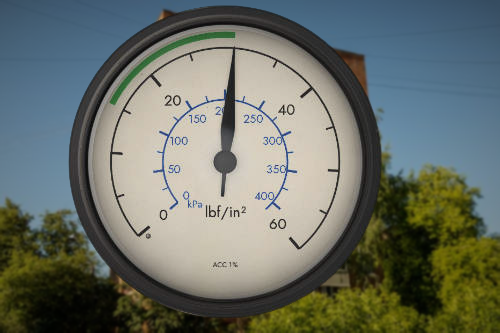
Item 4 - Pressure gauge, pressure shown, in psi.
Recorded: 30 psi
